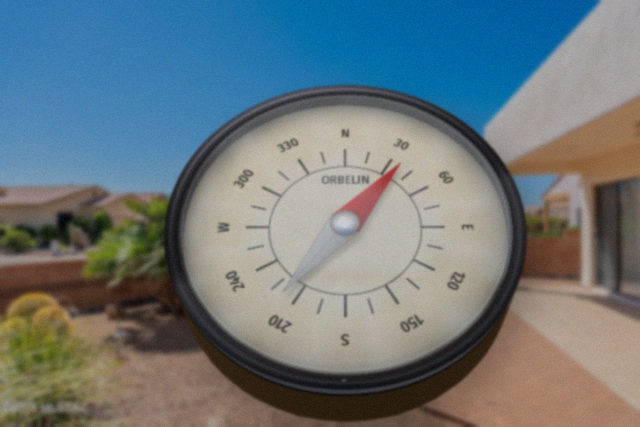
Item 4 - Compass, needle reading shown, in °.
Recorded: 37.5 °
